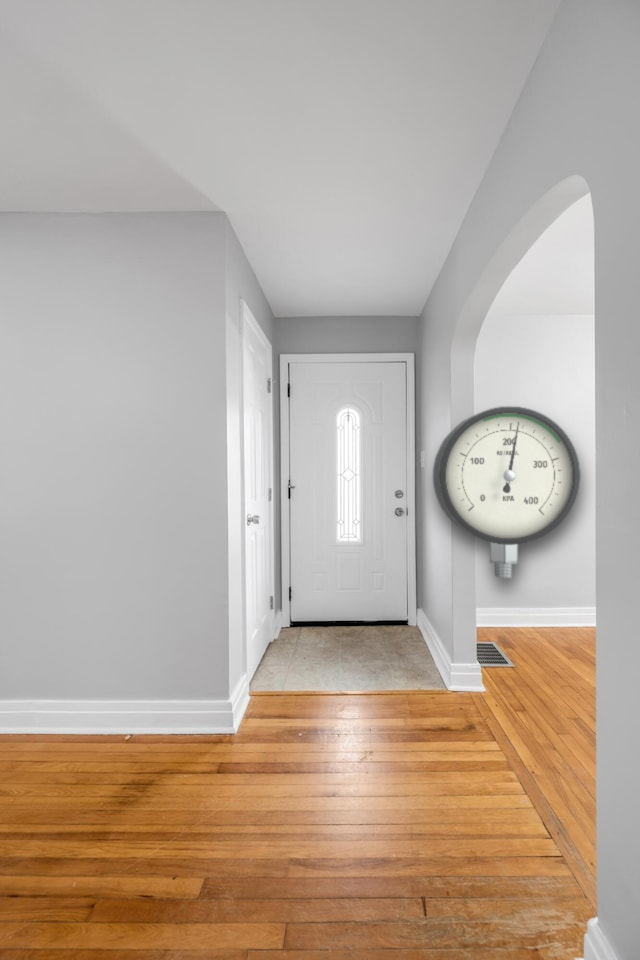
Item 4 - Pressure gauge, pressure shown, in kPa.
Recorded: 210 kPa
